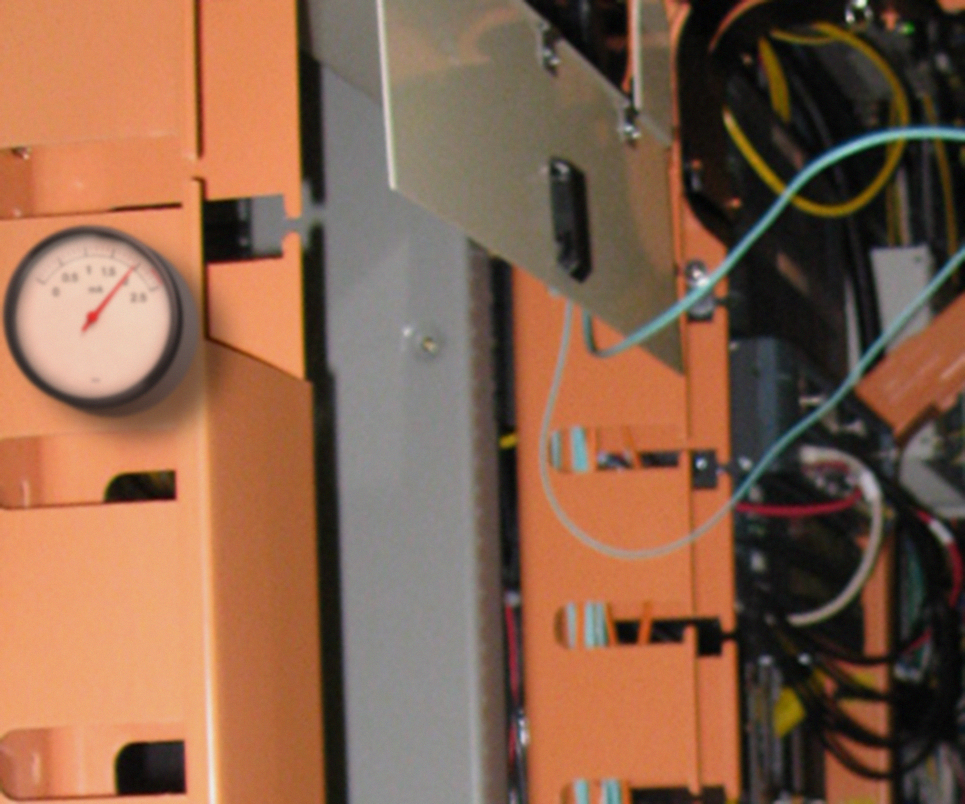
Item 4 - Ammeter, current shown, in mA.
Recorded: 2 mA
